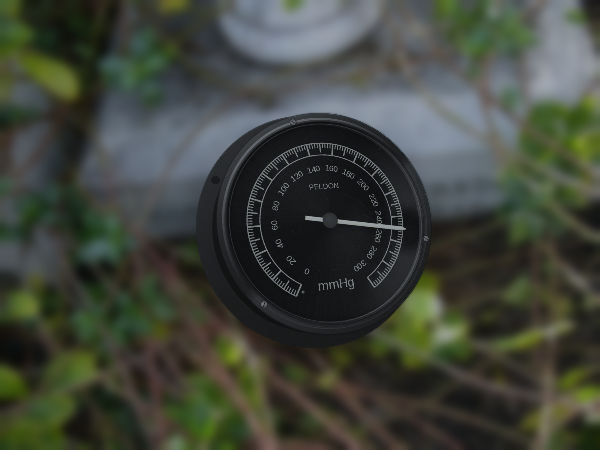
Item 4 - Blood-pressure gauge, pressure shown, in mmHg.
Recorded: 250 mmHg
